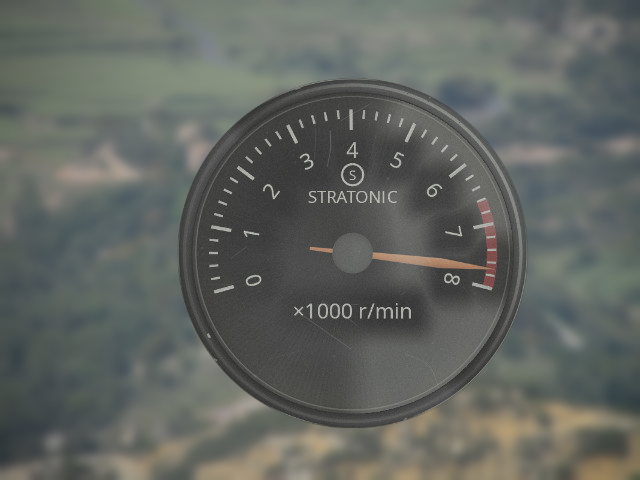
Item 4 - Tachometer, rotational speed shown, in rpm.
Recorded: 7700 rpm
